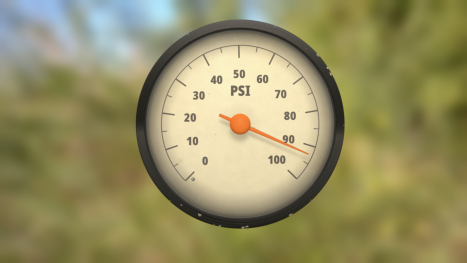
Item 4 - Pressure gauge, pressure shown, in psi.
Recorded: 92.5 psi
